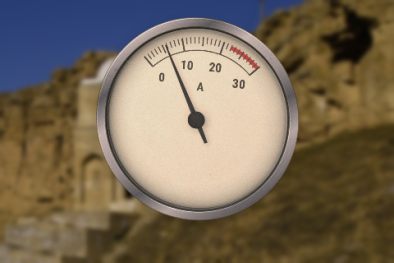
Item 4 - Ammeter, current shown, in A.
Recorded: 6 A
